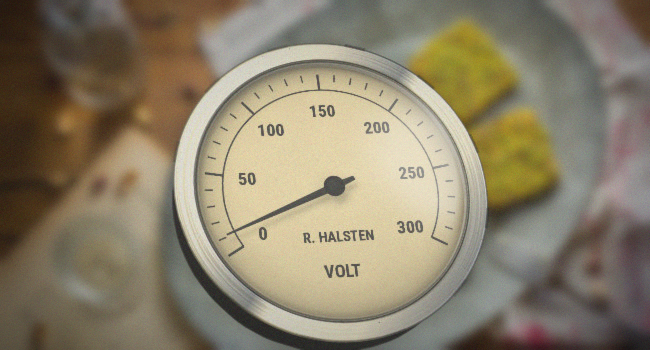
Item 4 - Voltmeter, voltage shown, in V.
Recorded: 10 V
